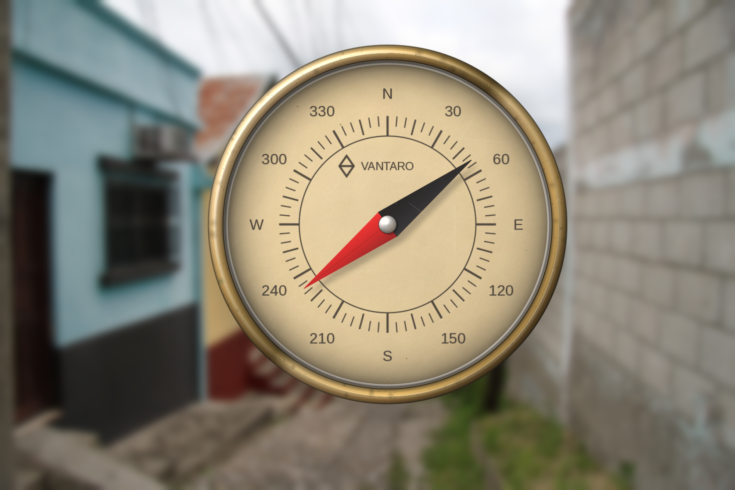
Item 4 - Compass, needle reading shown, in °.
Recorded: 232.5 °
